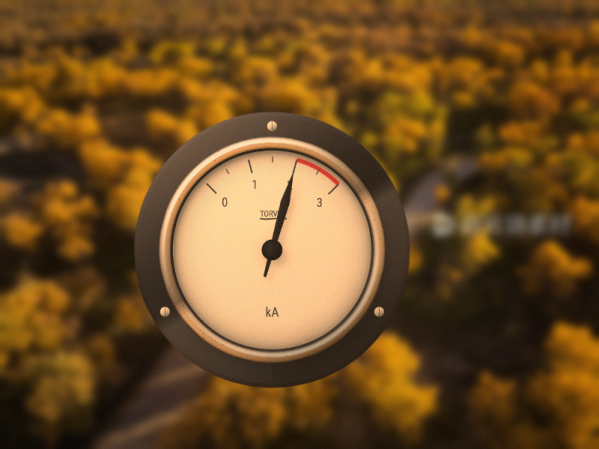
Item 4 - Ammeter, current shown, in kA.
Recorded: 2 kA
